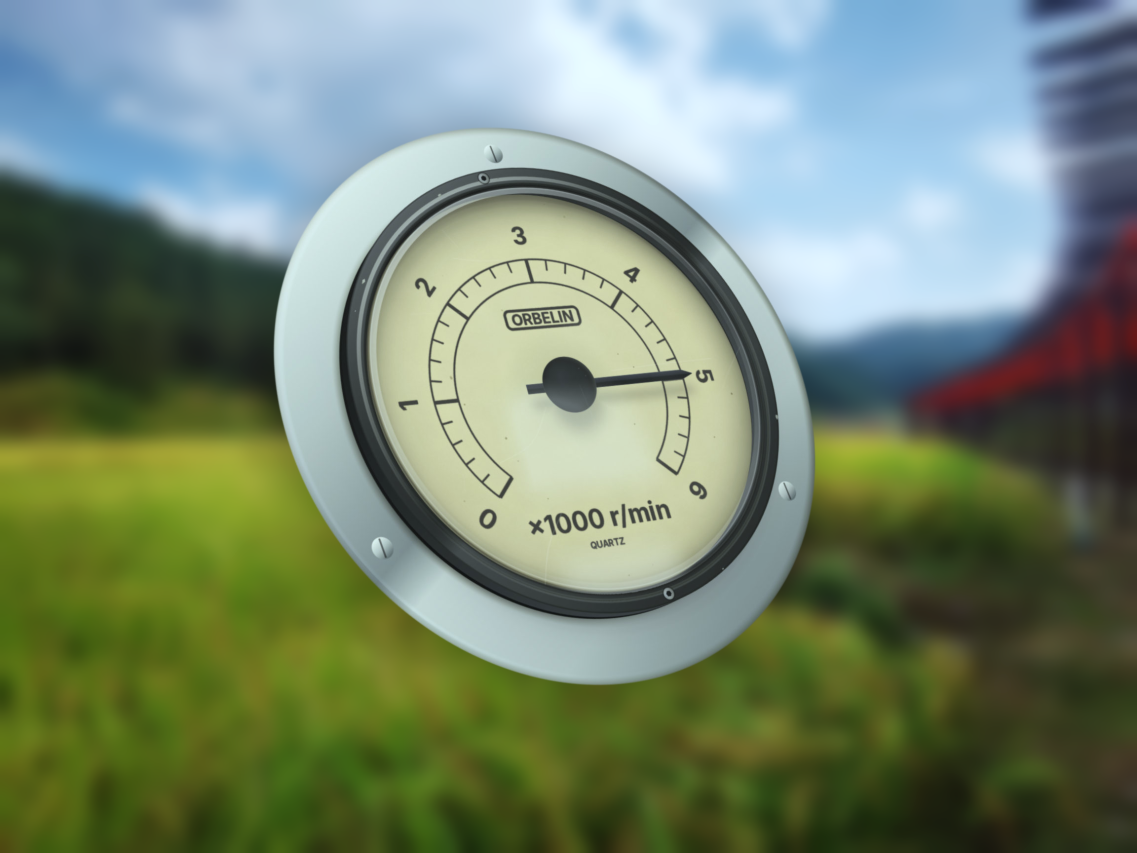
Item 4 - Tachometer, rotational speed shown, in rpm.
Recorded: 5000 rpm
